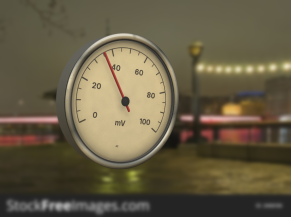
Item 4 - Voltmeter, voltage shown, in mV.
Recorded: 35 mV
